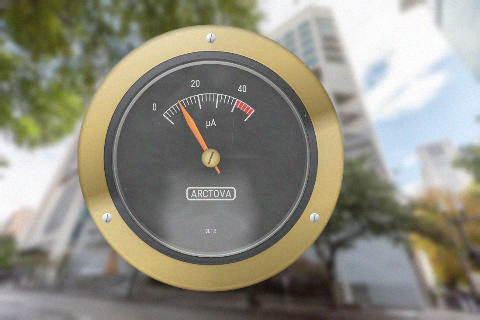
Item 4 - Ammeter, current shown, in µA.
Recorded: 10 µA
